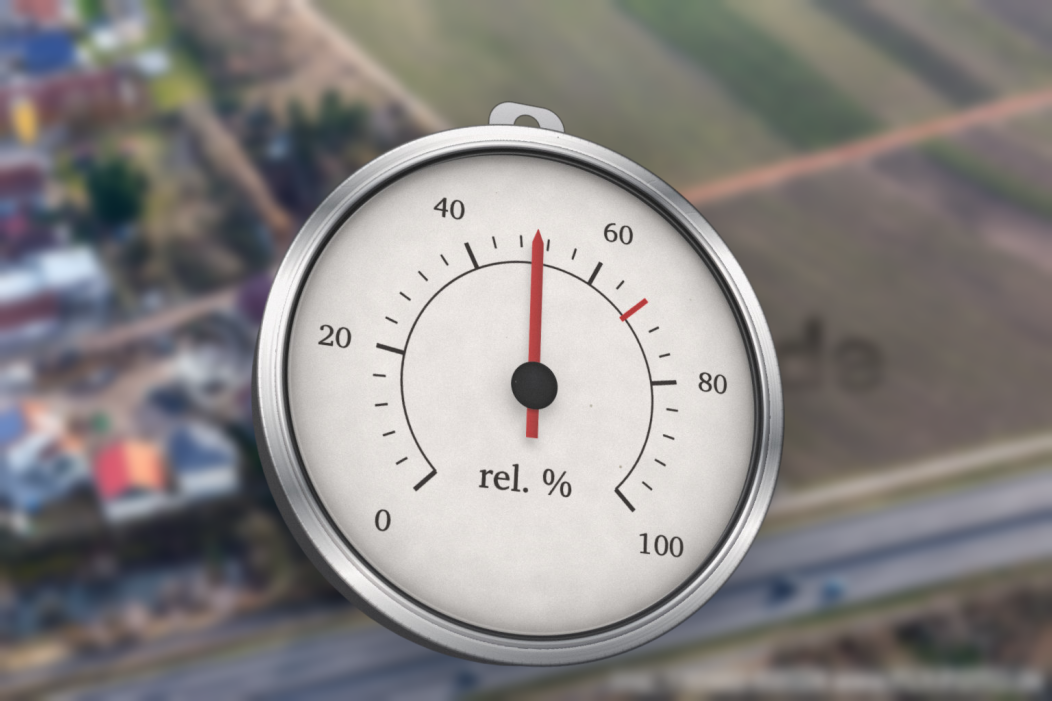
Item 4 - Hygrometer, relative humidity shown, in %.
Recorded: 50 %
